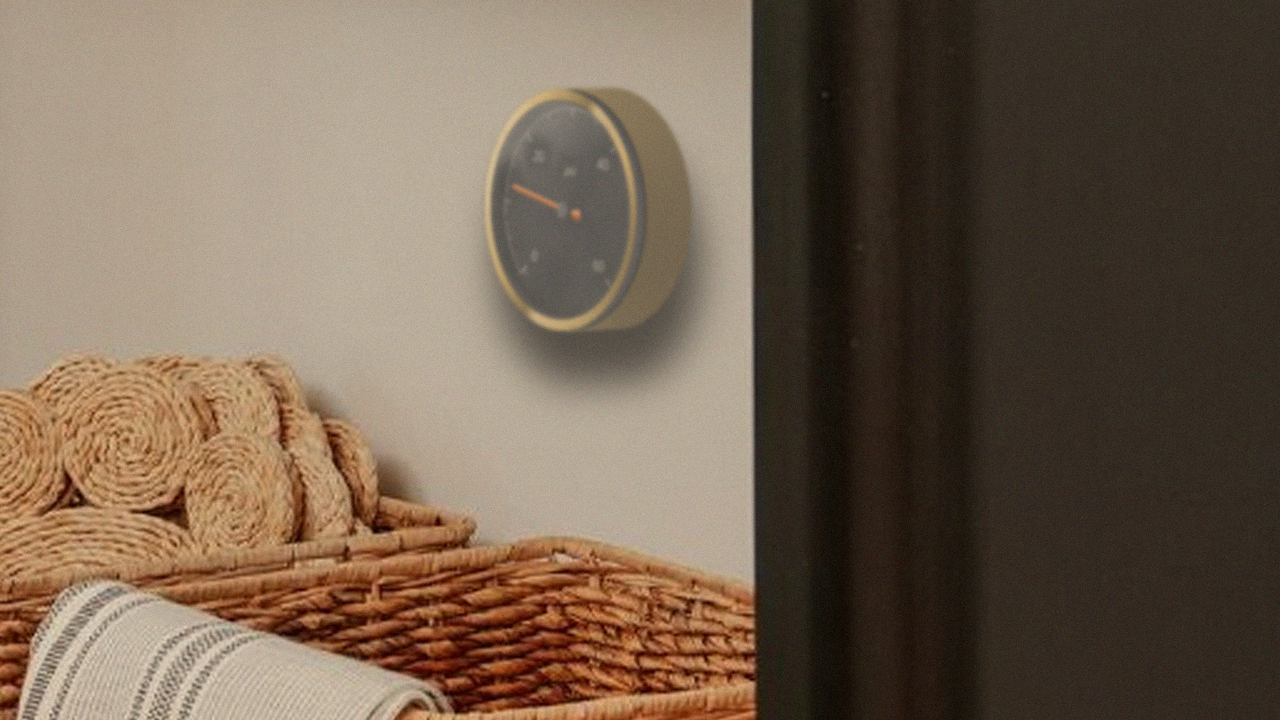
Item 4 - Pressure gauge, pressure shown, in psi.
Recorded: 12.5 psi
